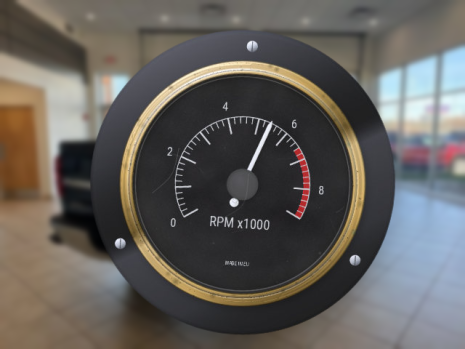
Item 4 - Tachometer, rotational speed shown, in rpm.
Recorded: 5400 rpm
